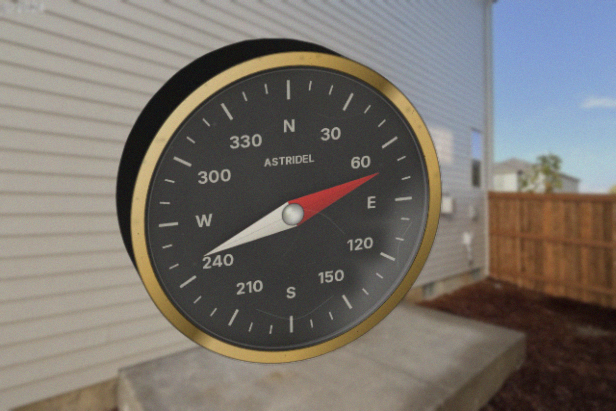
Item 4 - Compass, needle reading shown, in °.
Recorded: 70 °
